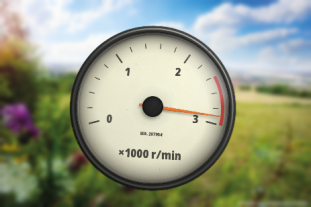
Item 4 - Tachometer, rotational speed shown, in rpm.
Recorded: 2900 rpm
